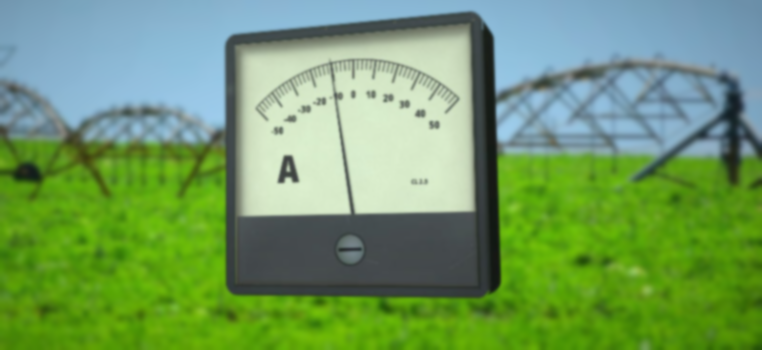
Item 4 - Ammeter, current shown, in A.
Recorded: -10 A
